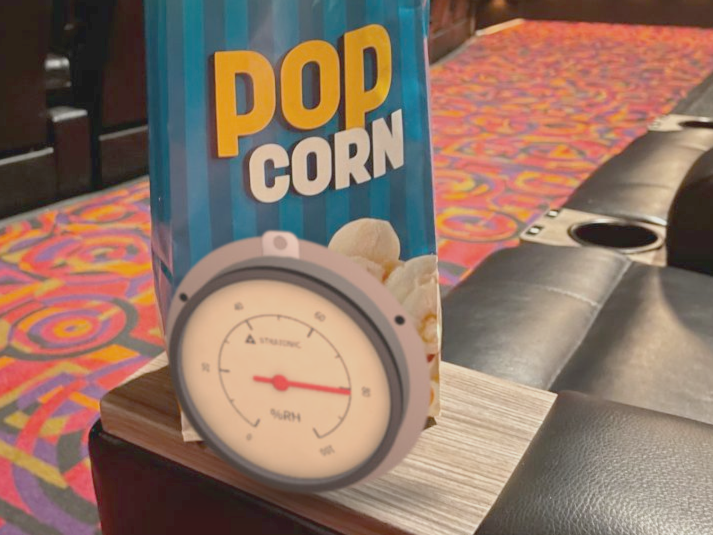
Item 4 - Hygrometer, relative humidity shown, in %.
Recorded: 80 %
